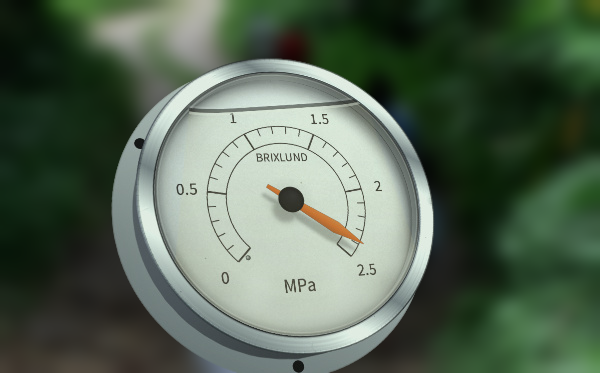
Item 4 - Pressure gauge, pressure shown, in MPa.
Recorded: 2.4 MPa
